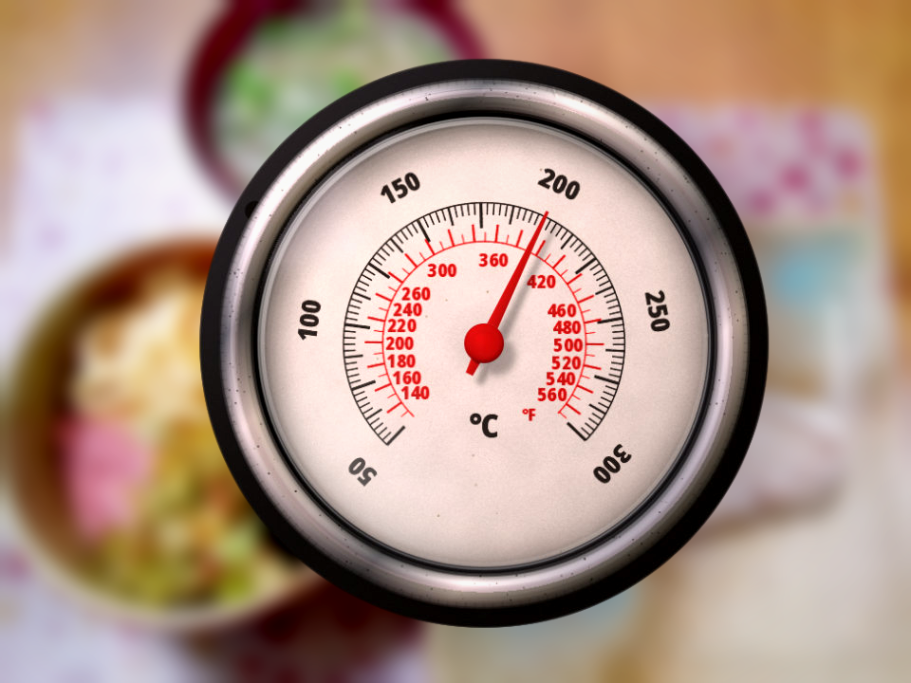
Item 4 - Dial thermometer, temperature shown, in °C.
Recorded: 200 °C
